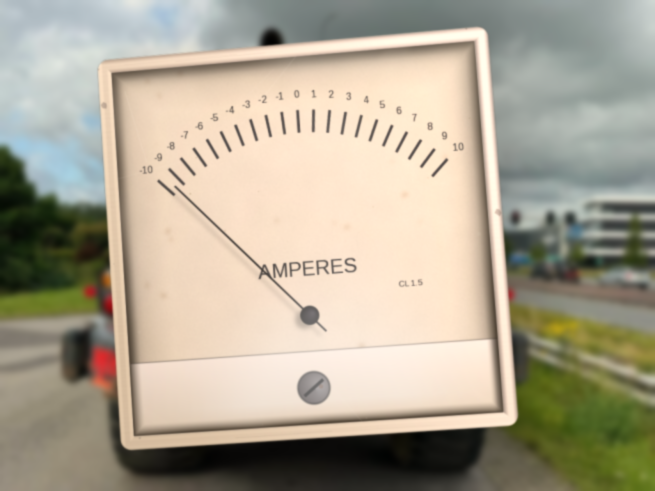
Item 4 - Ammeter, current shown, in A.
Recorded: -9.5 A
